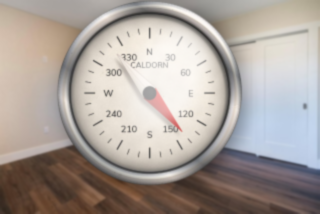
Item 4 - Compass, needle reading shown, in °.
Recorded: 140 °
